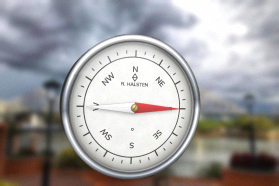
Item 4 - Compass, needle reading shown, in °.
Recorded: 90 °
